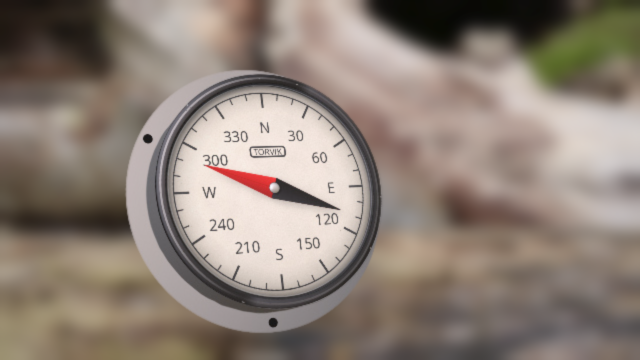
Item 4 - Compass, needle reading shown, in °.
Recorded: 290 °
